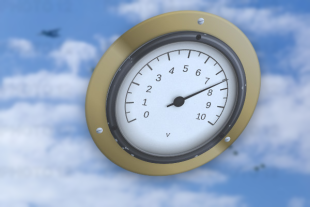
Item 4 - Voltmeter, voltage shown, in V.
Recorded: 7.5 V
